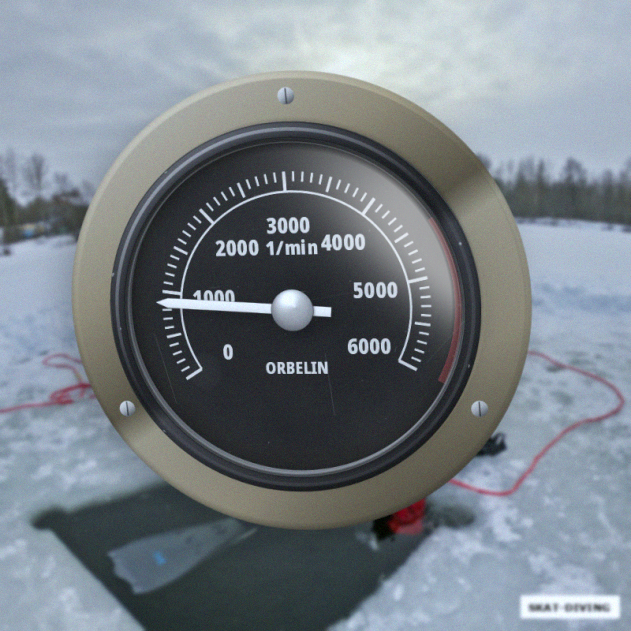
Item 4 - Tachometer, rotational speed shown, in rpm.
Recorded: 900 rpm
